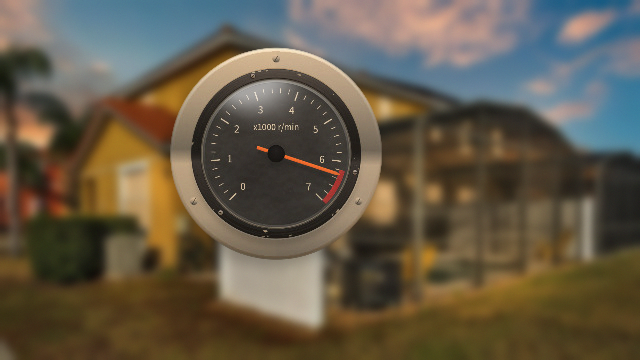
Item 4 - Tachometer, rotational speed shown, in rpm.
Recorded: 6300 rpm
